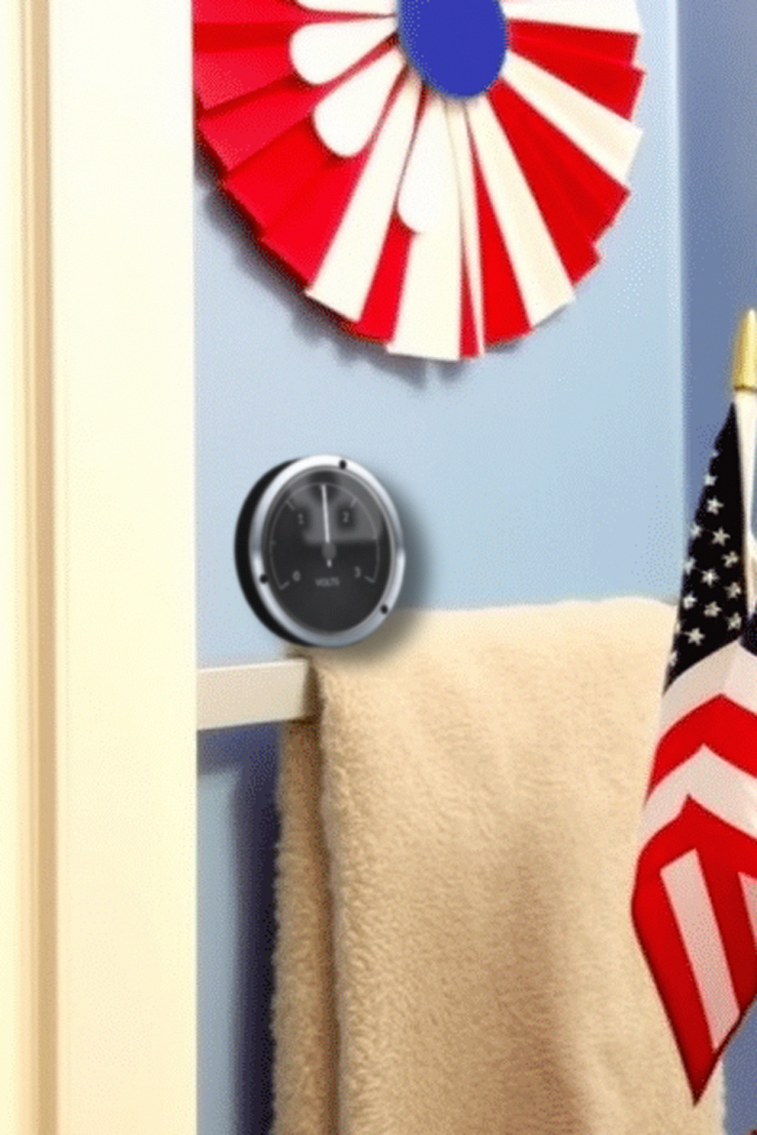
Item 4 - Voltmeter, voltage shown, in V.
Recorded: 1.5 V
